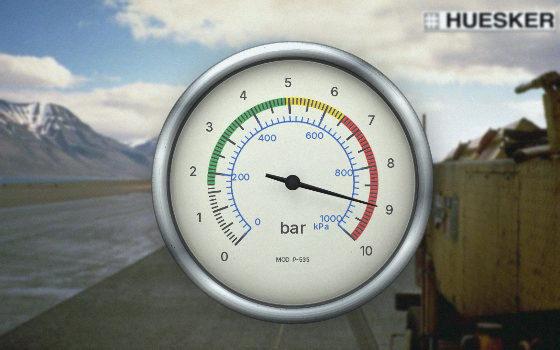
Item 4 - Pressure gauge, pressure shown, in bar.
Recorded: 9 bar
